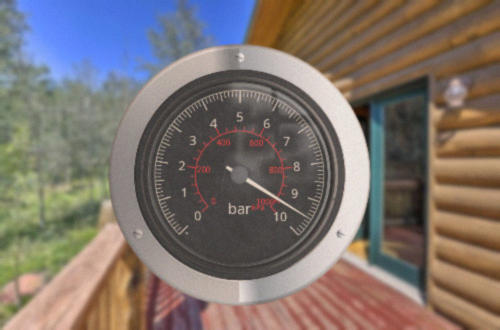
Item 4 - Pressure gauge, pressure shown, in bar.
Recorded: 9.5 bar
